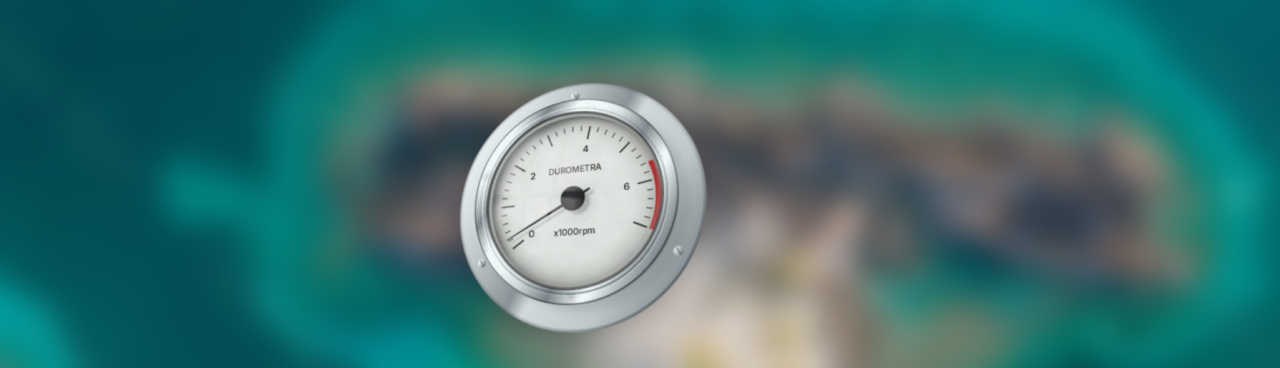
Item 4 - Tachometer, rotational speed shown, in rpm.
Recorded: 200 rpm
